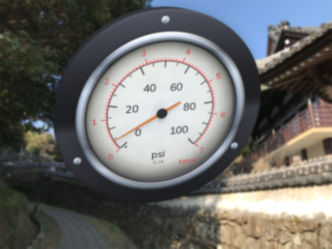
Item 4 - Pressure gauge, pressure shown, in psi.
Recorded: 5 psi
